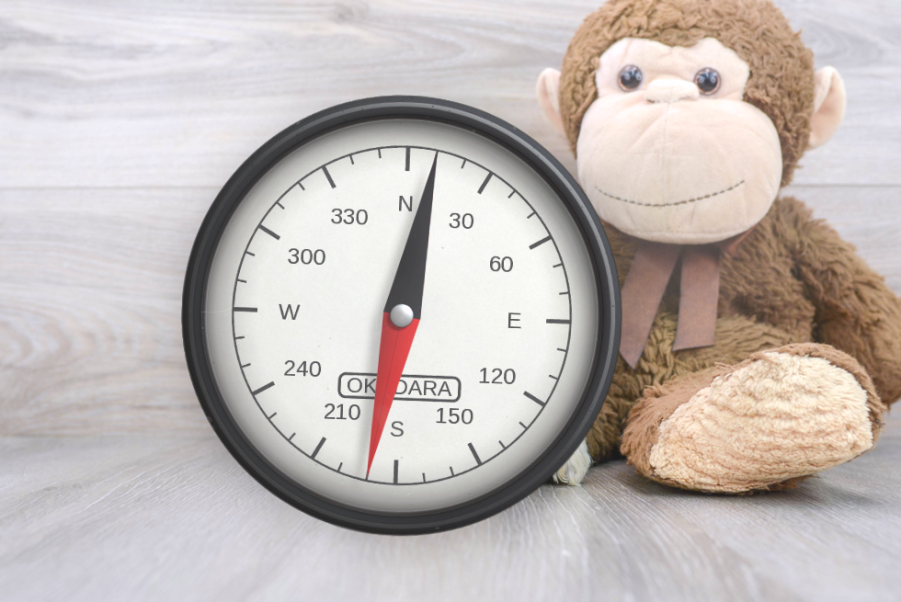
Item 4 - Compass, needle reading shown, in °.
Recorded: 190 °
